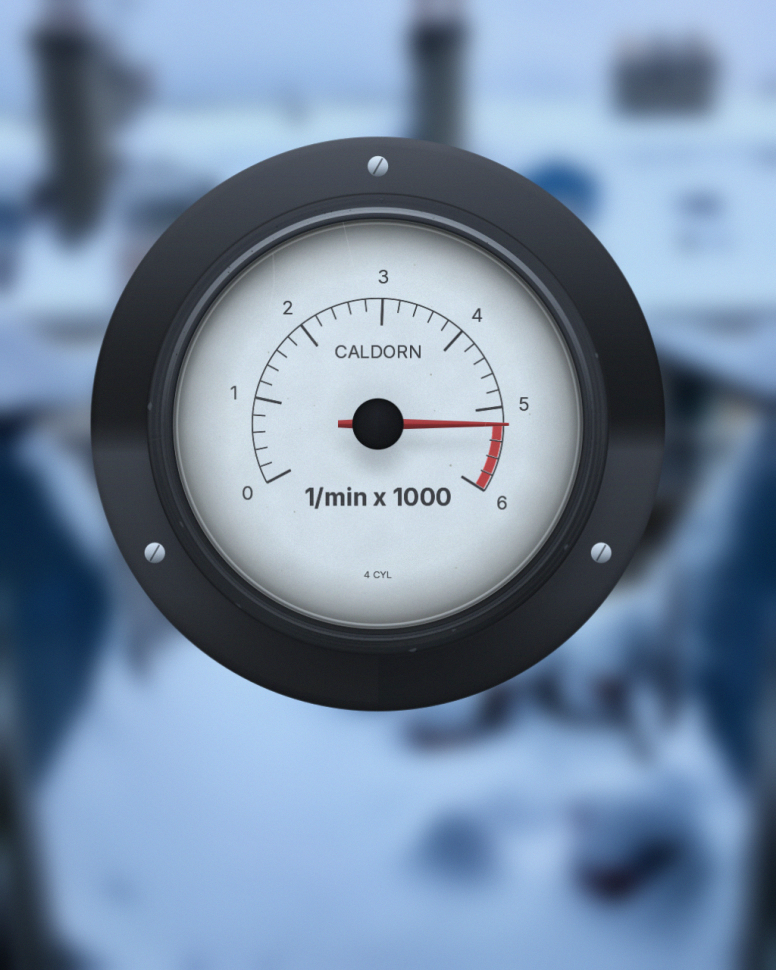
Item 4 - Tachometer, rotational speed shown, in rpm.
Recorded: 5200 rpm
